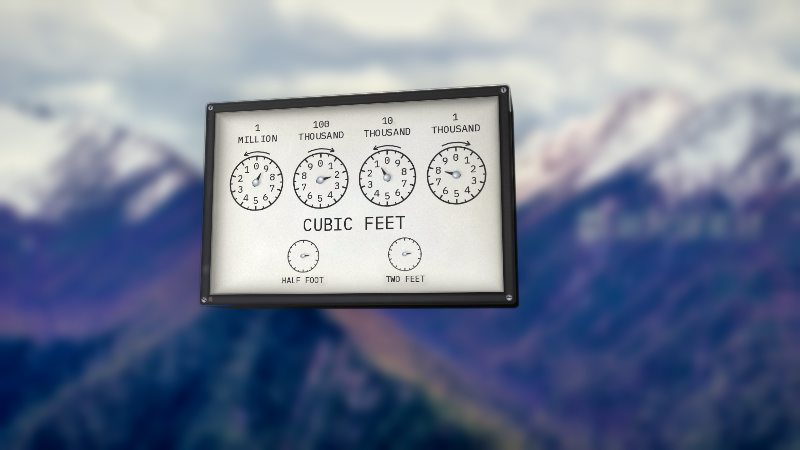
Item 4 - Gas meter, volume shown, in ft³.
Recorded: 920800 ft³
